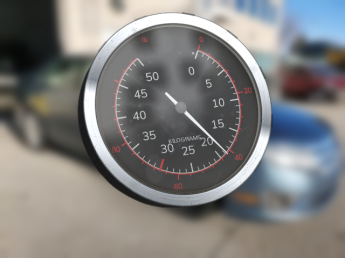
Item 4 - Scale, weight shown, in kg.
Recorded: 19 kg
